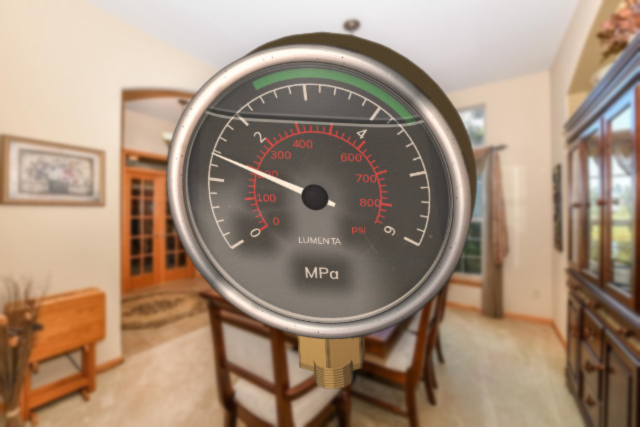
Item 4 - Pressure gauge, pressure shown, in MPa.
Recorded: 1.4 MPa
